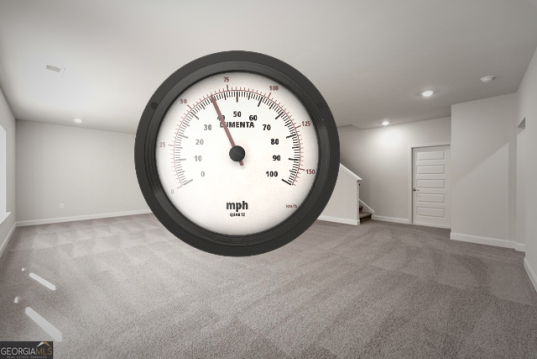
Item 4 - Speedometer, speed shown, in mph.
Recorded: 40 mph
